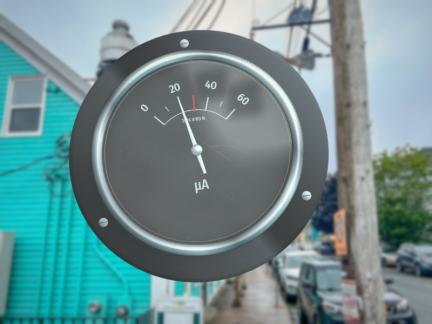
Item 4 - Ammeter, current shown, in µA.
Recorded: 20 µA
